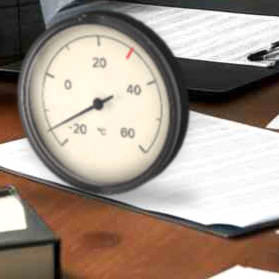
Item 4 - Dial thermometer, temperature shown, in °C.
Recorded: -15 °C
